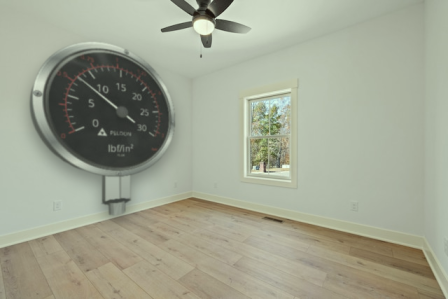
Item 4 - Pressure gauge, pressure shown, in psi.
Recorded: 8 psi
